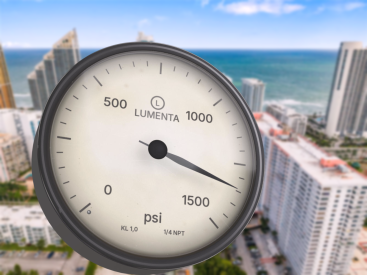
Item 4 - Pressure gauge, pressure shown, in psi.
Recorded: 1350 psi
